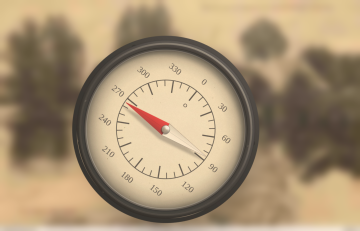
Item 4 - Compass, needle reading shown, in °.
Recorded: 265 °
